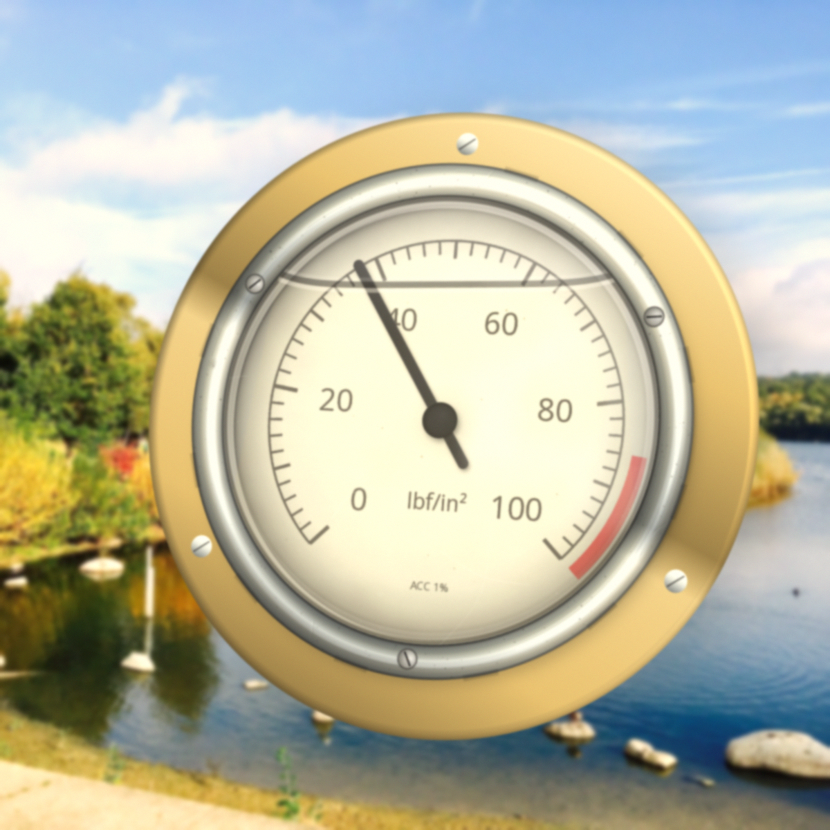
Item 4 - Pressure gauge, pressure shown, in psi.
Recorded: 38 psi
